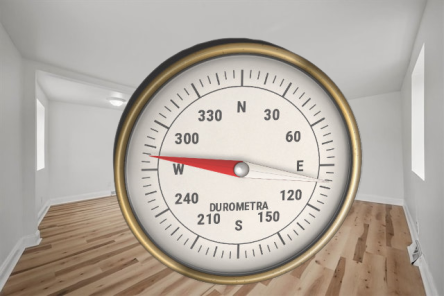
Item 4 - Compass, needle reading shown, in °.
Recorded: 280 °
